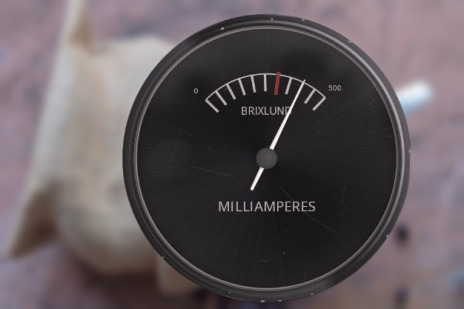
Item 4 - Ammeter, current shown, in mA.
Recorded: 400 mA
